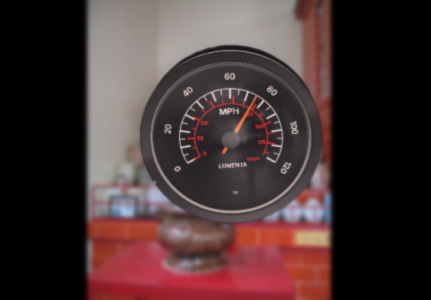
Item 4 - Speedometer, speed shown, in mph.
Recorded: 75 mph
